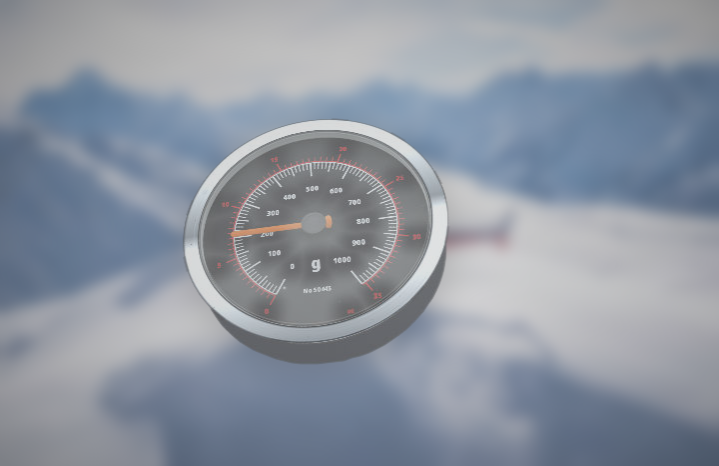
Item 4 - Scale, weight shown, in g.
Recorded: 200 g
